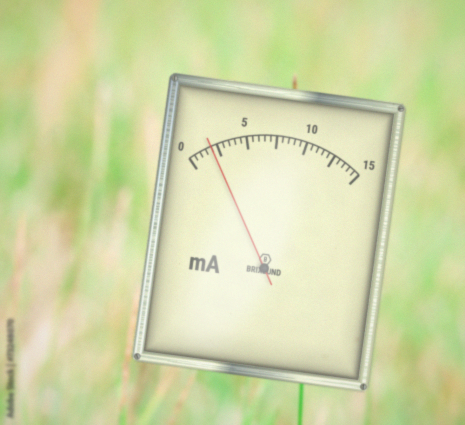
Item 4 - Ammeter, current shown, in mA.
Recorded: 2 mA
